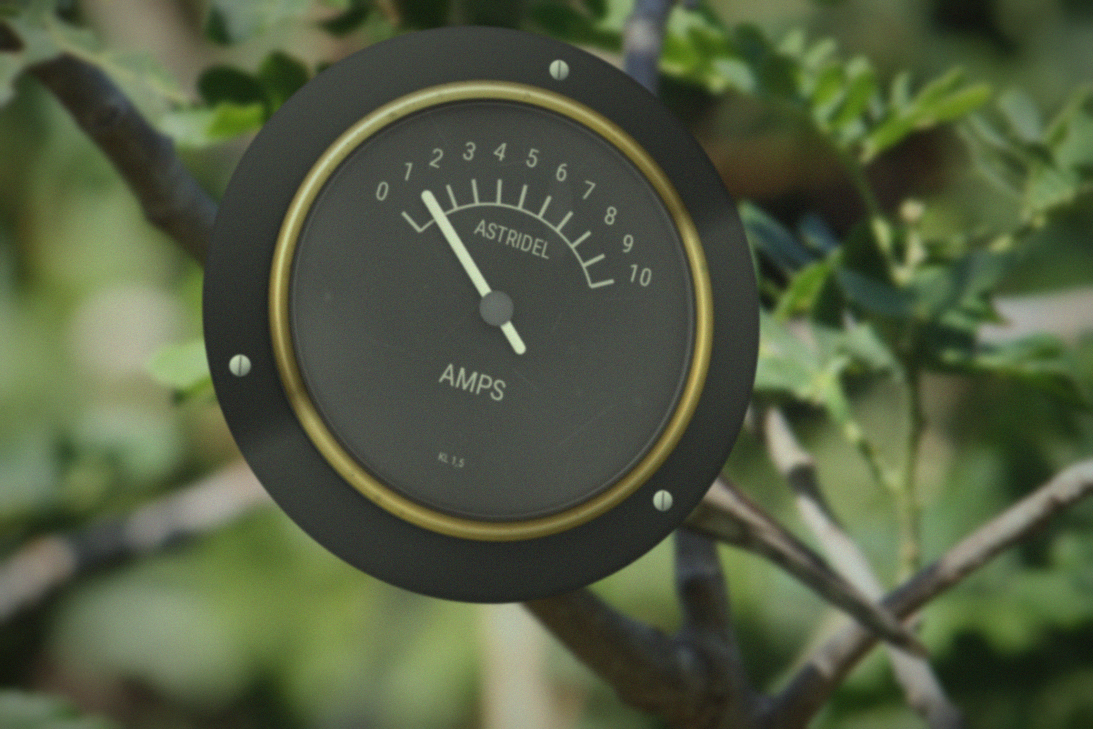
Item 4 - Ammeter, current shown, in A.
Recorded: 1 A
